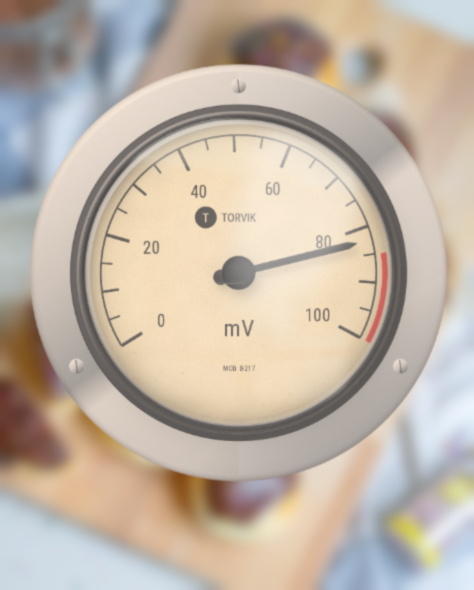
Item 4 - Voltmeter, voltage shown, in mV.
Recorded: 82.5 mV
